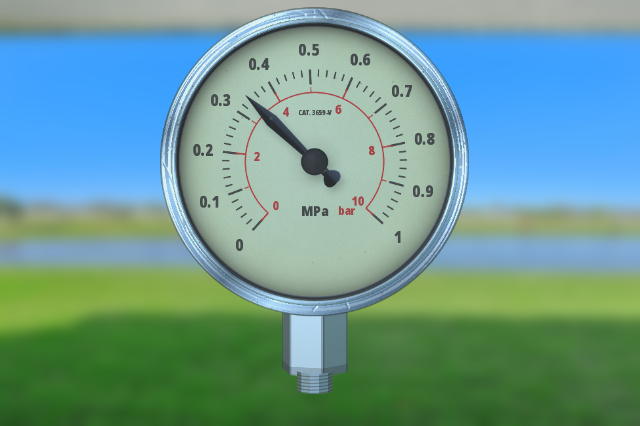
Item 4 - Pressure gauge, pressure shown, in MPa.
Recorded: 0.34 MPa
